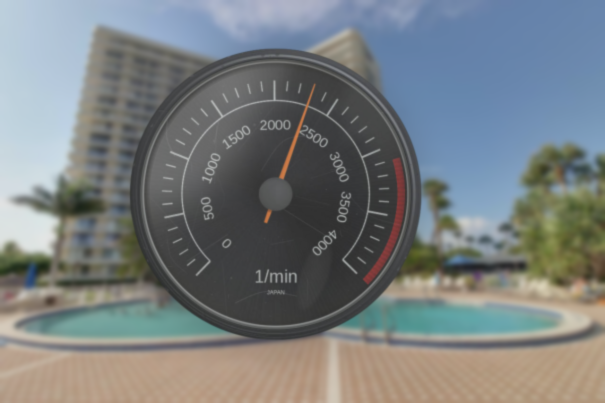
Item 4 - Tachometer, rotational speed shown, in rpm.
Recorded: 2300 rpm
